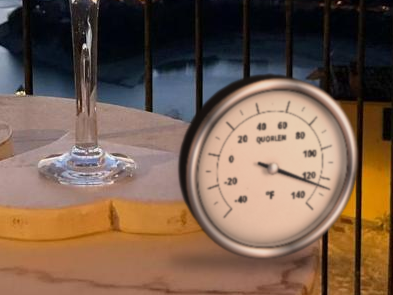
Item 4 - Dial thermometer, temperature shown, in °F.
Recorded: 125 °F
